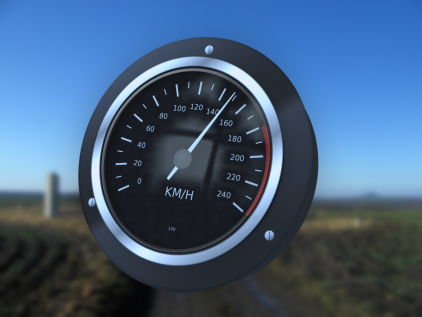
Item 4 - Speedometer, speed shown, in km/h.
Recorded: 150 km/h
